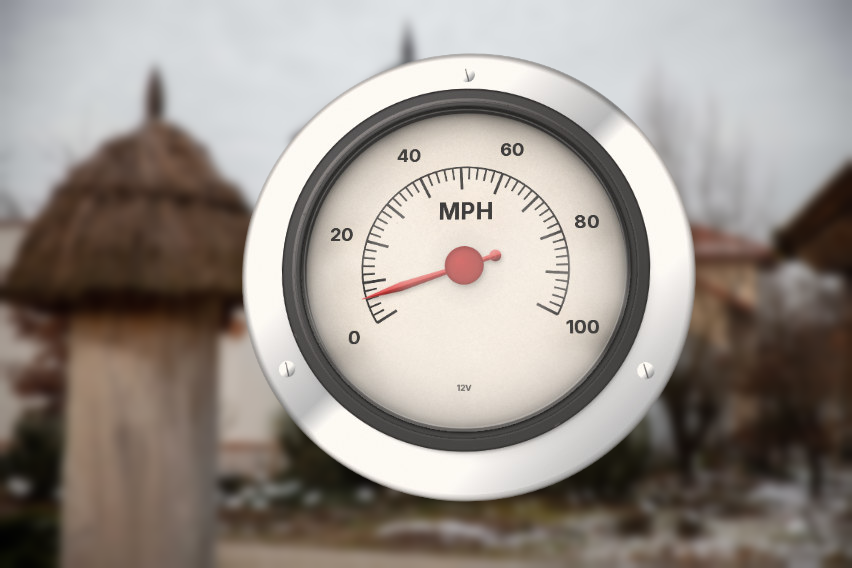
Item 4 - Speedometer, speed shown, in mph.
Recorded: 6 mph
